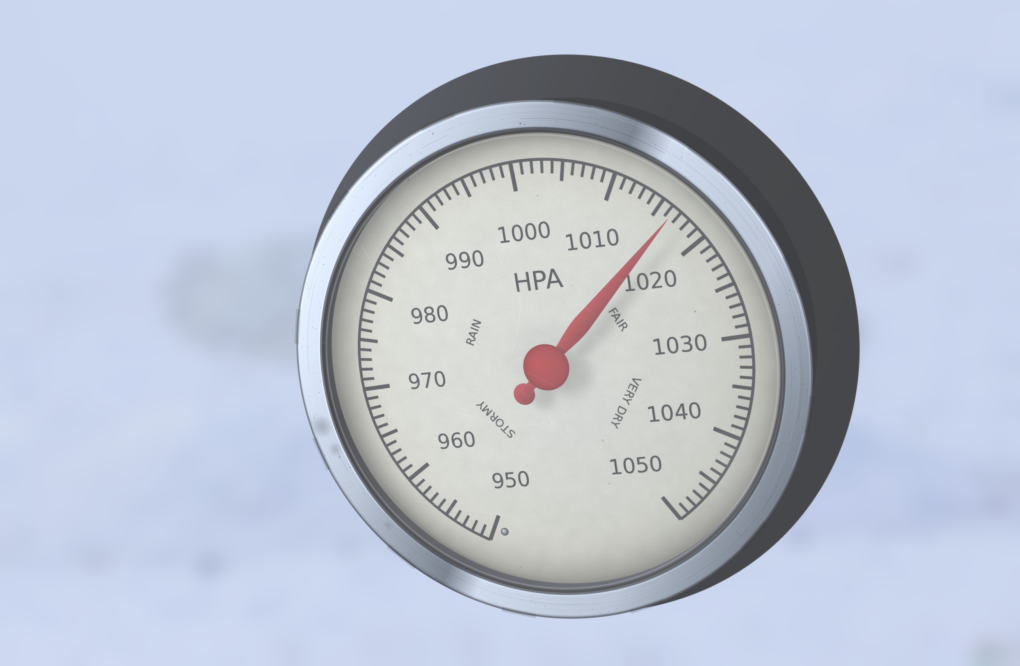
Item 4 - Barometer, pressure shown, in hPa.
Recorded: 1016.5 hPa
